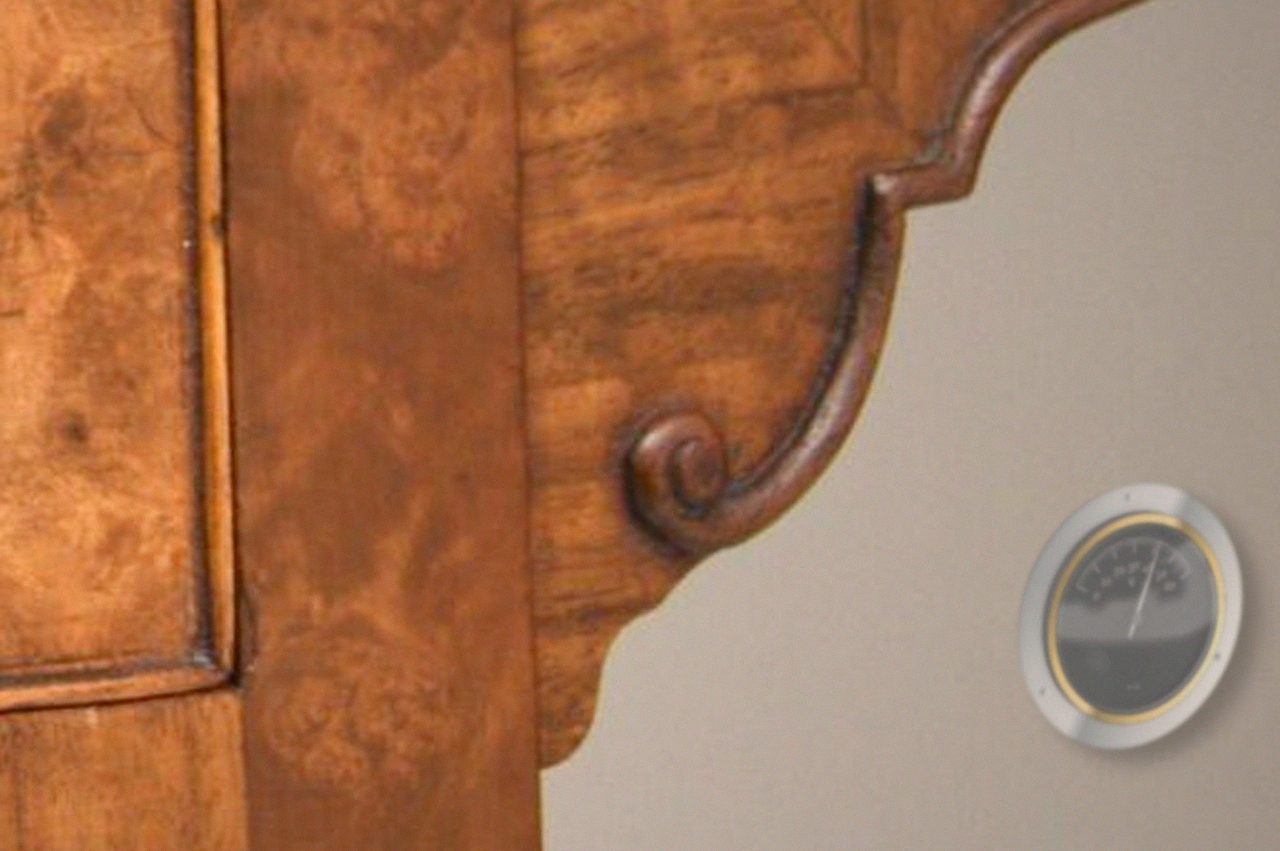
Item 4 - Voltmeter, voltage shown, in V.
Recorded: 40 V
